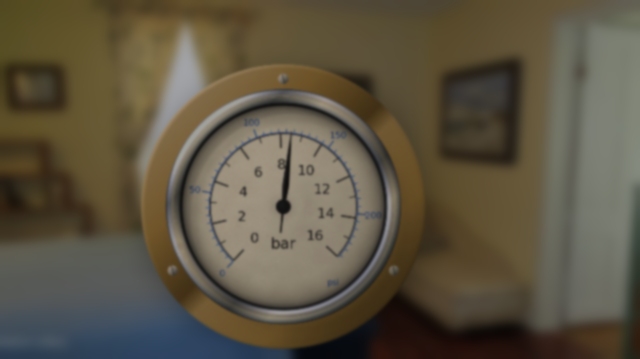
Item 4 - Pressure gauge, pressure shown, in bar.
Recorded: 8.5 bar
